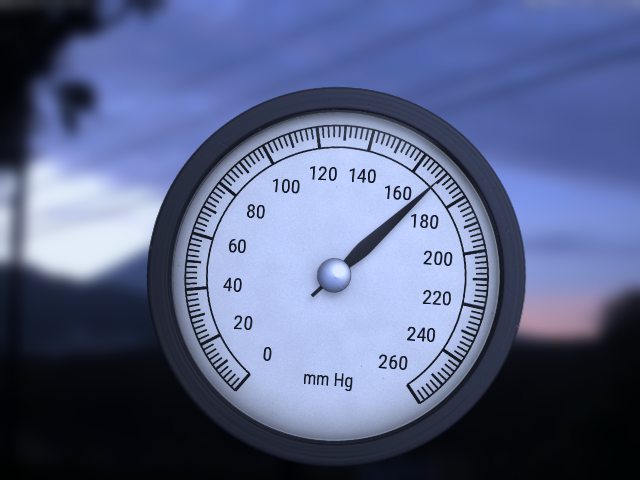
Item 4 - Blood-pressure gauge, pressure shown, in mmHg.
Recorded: 170 mmHg
